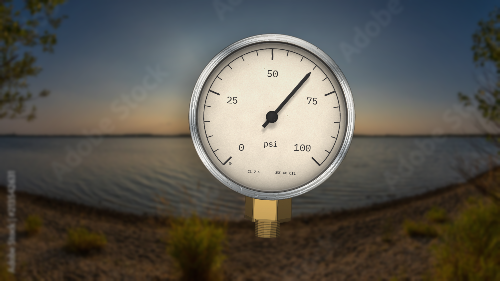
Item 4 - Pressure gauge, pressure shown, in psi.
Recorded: 65 psi
